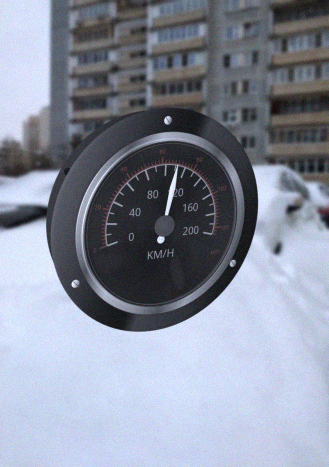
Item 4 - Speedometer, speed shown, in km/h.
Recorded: 110 km/h
